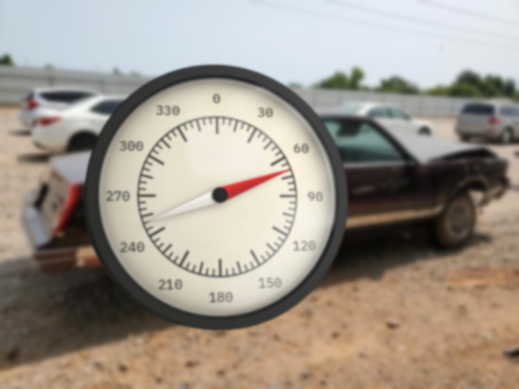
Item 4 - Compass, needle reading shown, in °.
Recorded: 70 °
